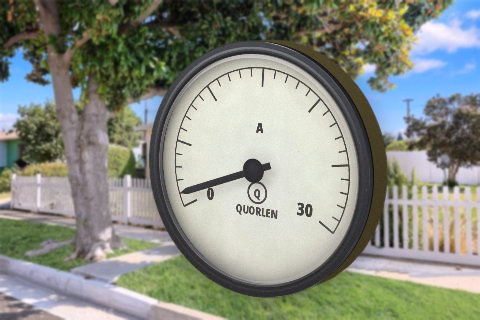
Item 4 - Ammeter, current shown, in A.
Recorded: 1 A
